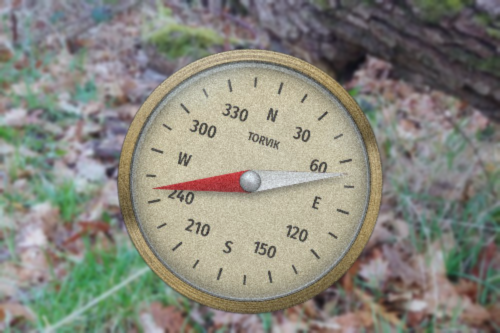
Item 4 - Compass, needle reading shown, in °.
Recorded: 247.5 °
